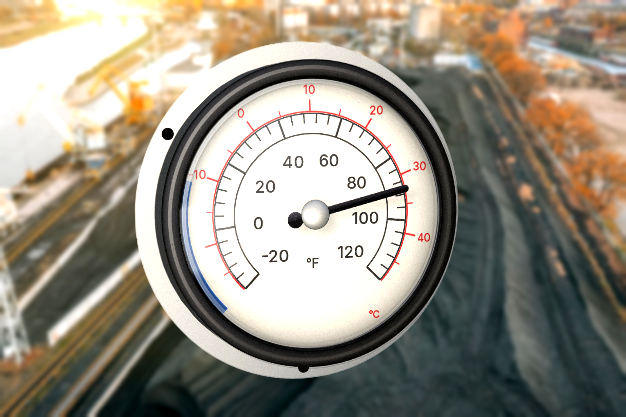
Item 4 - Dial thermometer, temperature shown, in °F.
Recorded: 90 °F
